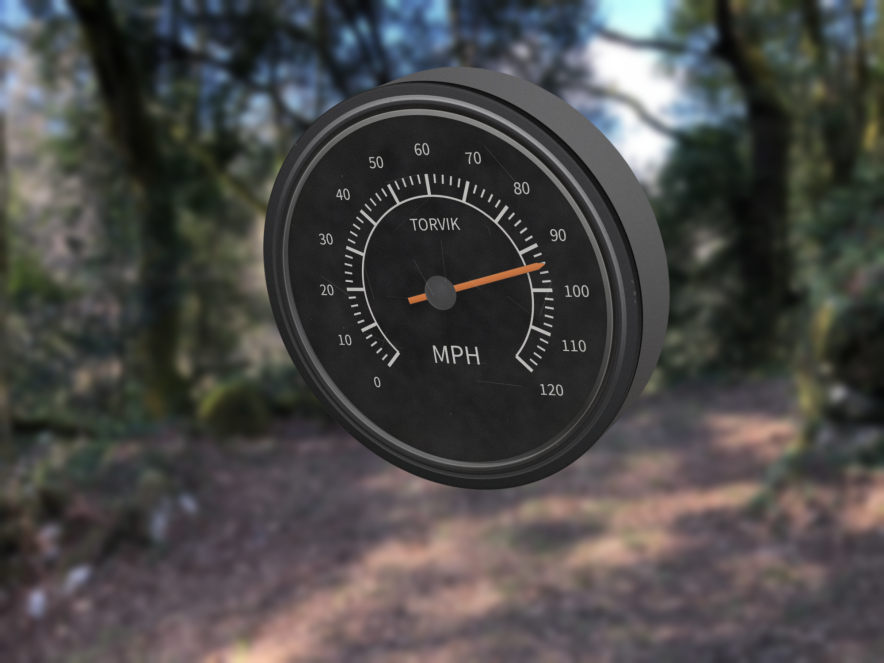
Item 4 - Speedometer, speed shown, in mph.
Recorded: 94 mph
